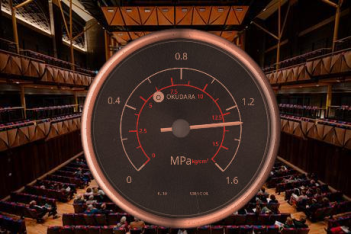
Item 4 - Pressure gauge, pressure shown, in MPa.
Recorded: 1.3 MPa
